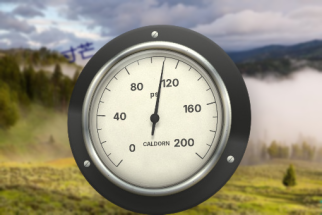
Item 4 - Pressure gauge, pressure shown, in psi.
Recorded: 110 psi
